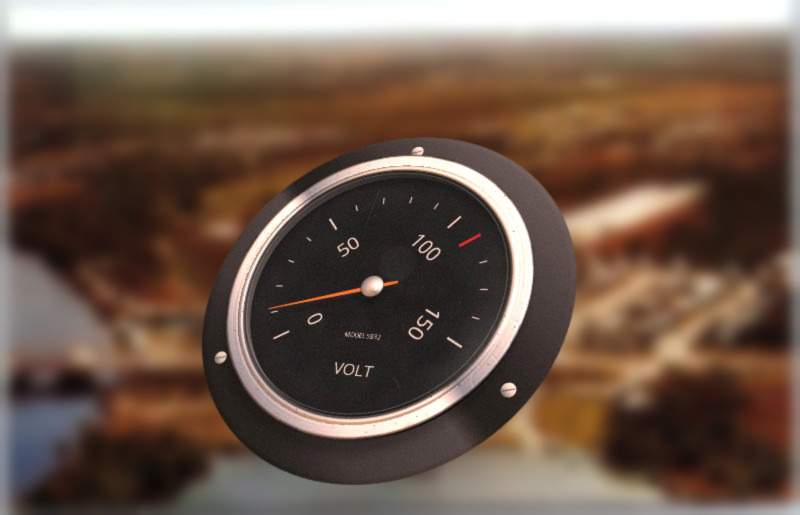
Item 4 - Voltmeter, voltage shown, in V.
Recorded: 10 V
